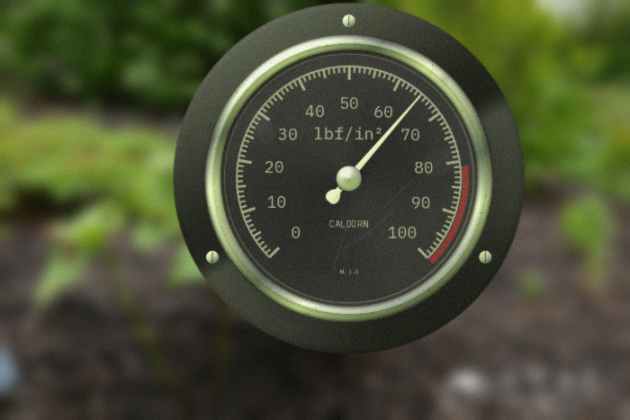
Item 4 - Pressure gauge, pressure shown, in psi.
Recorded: 65 psi
